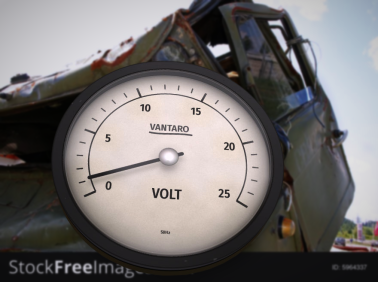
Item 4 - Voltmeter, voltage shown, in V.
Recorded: 1 V
